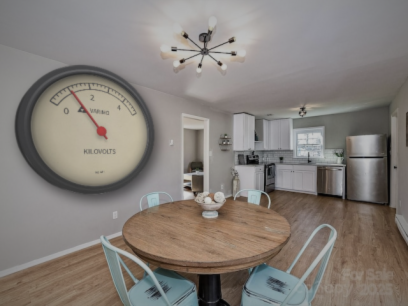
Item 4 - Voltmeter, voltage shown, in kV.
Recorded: 1 kV
